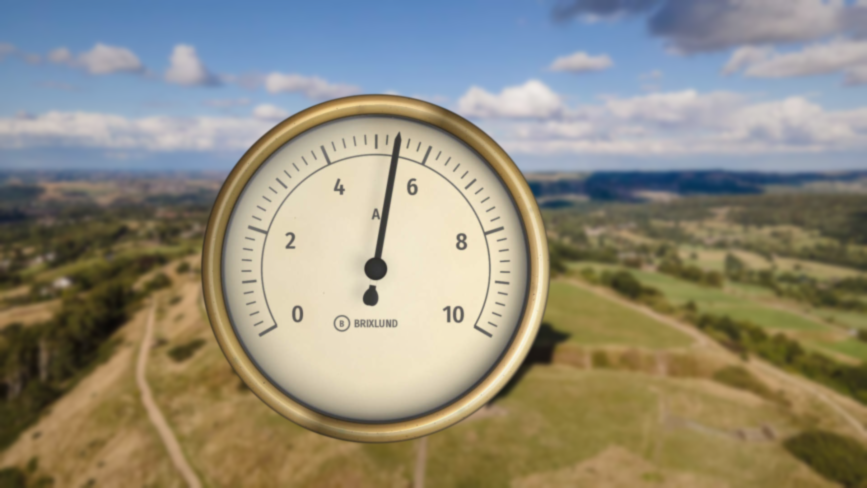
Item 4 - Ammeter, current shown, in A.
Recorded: 5.4 A
